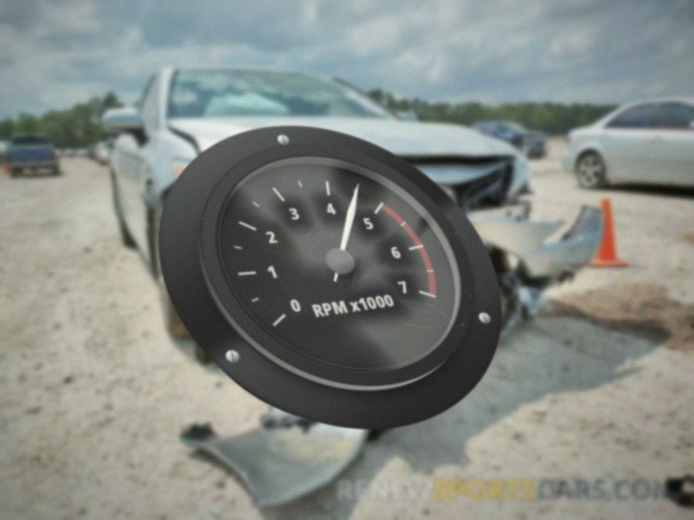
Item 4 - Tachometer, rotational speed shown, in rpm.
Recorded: 4500 rpm
